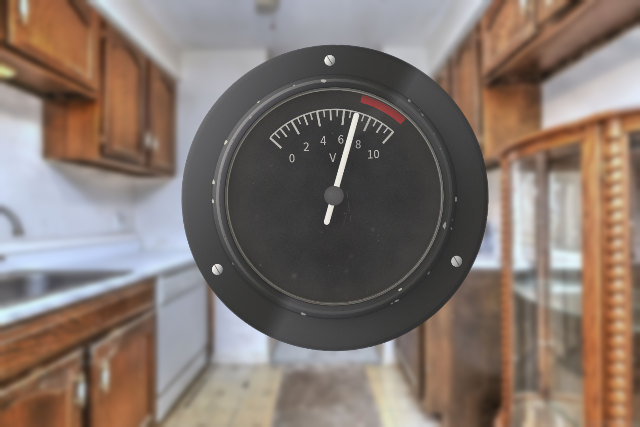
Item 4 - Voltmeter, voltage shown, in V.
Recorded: 7 V
